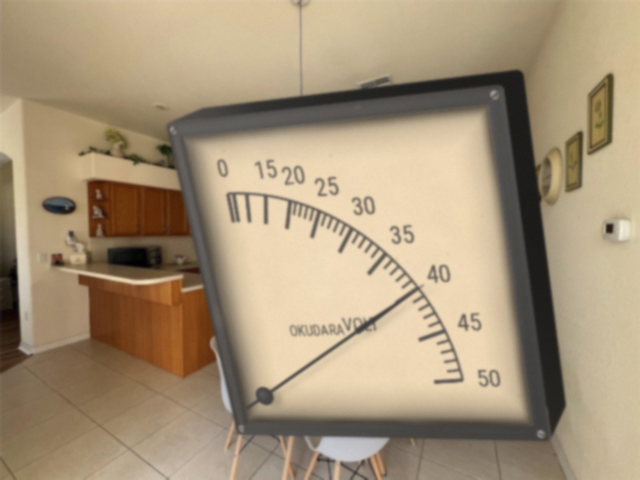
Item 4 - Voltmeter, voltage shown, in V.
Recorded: 40 V
